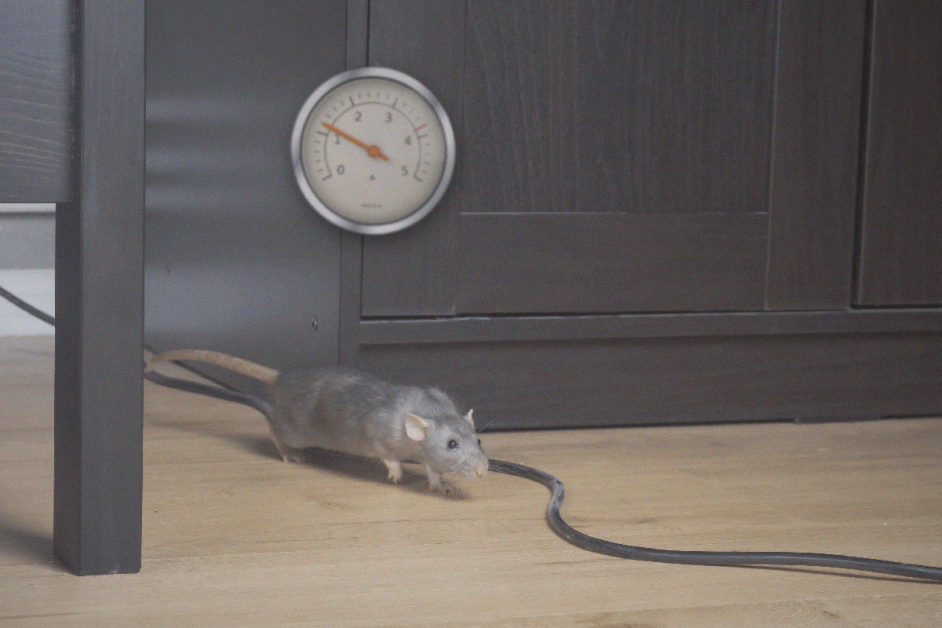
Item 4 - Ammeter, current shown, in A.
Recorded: 1.2 A
